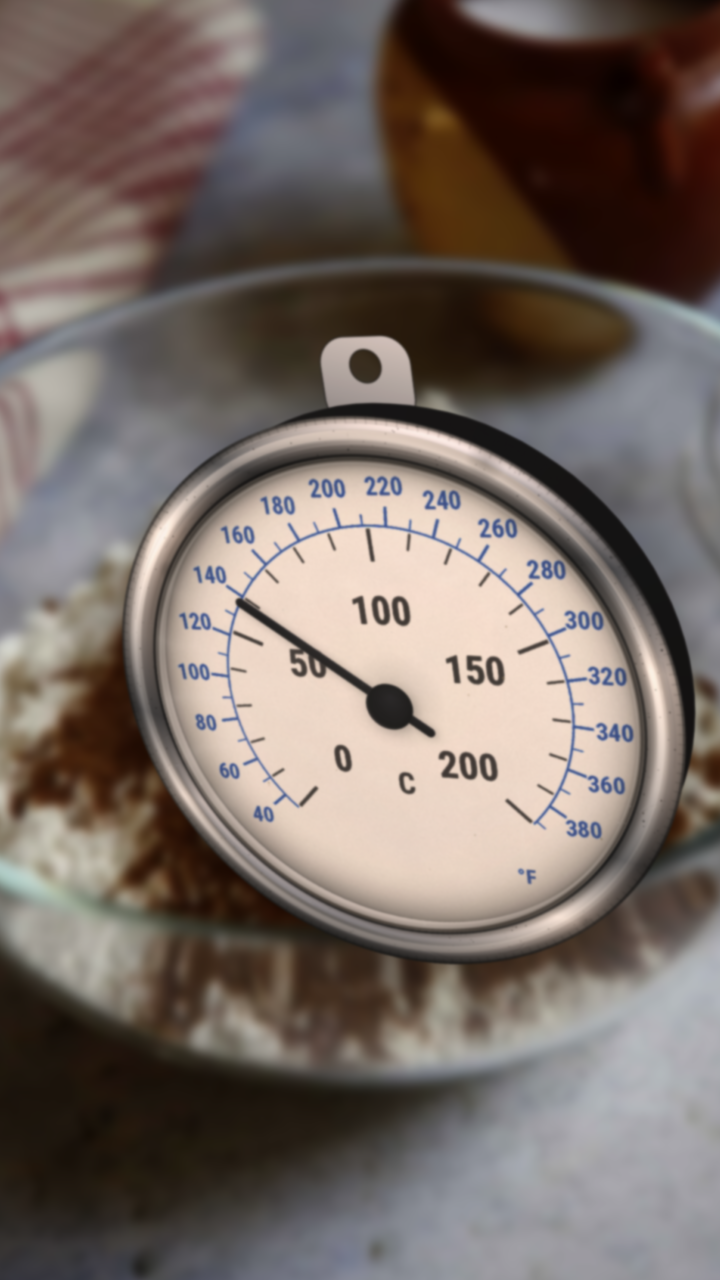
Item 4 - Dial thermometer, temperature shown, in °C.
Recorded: 60 °C
